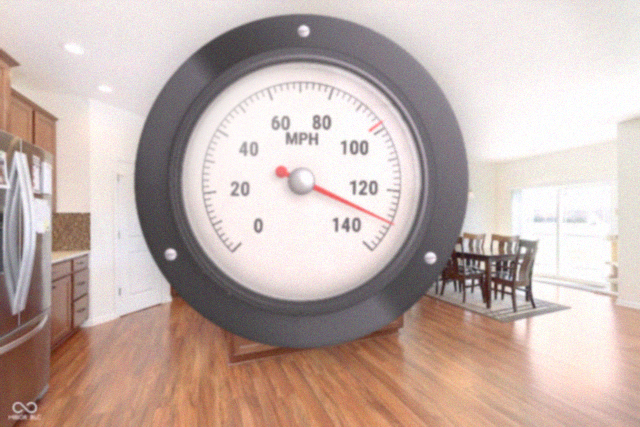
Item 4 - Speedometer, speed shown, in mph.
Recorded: 130 mph
